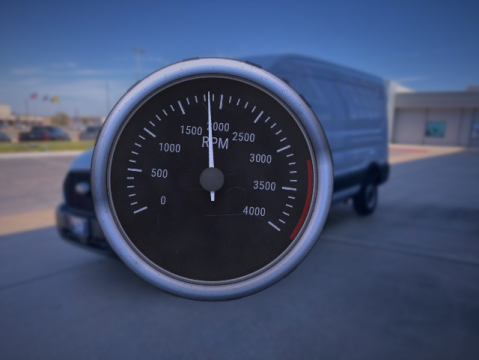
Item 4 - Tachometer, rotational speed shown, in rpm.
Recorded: 1850 rpm
